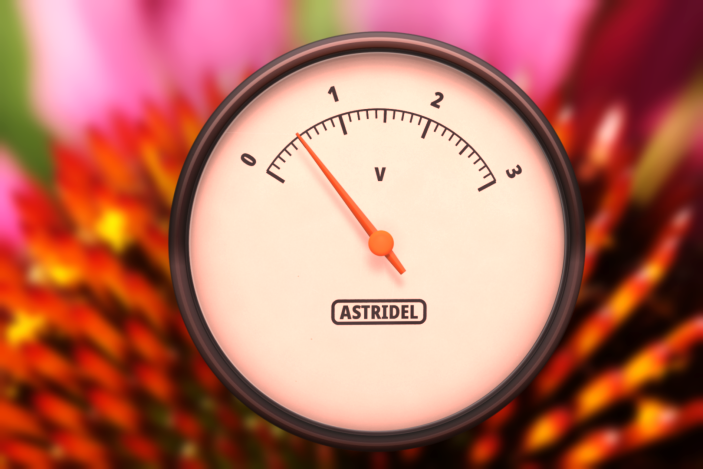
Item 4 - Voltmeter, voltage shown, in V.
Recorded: 0.5 V
